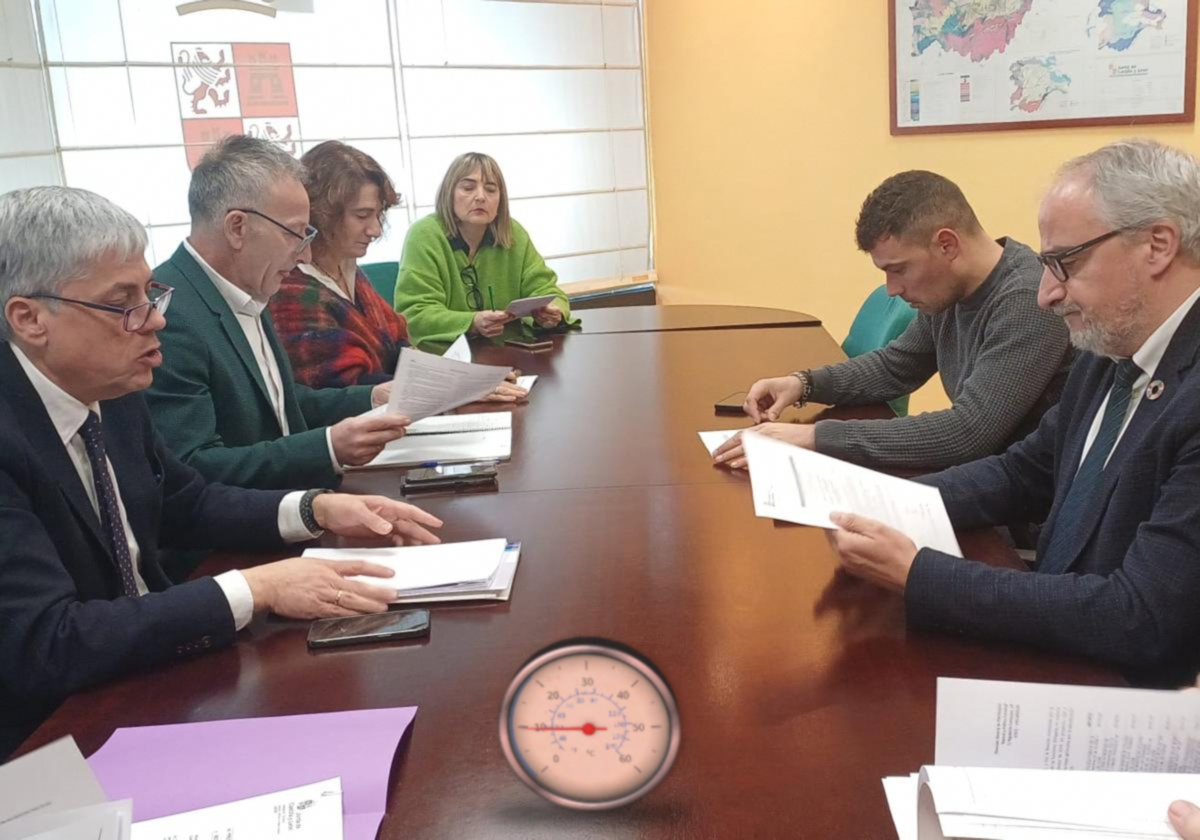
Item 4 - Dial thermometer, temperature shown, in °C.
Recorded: 10 °C
